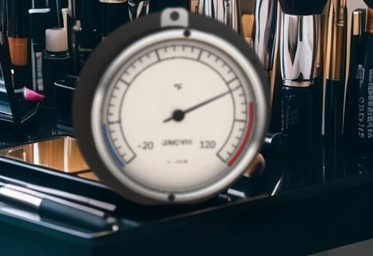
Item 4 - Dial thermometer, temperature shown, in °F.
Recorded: 84 °F
